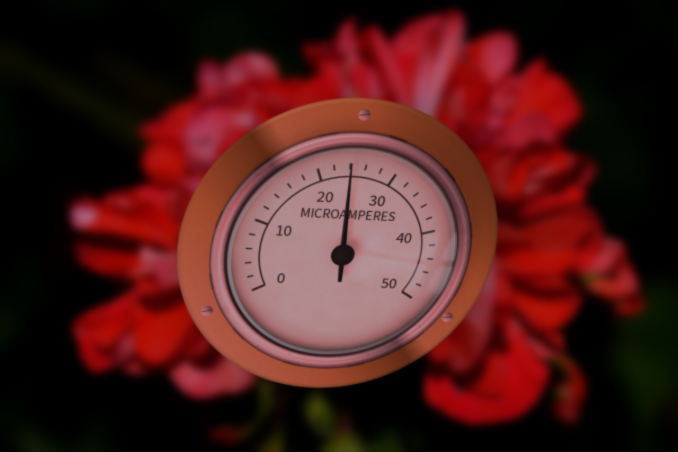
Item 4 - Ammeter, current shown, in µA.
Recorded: 24 µA
